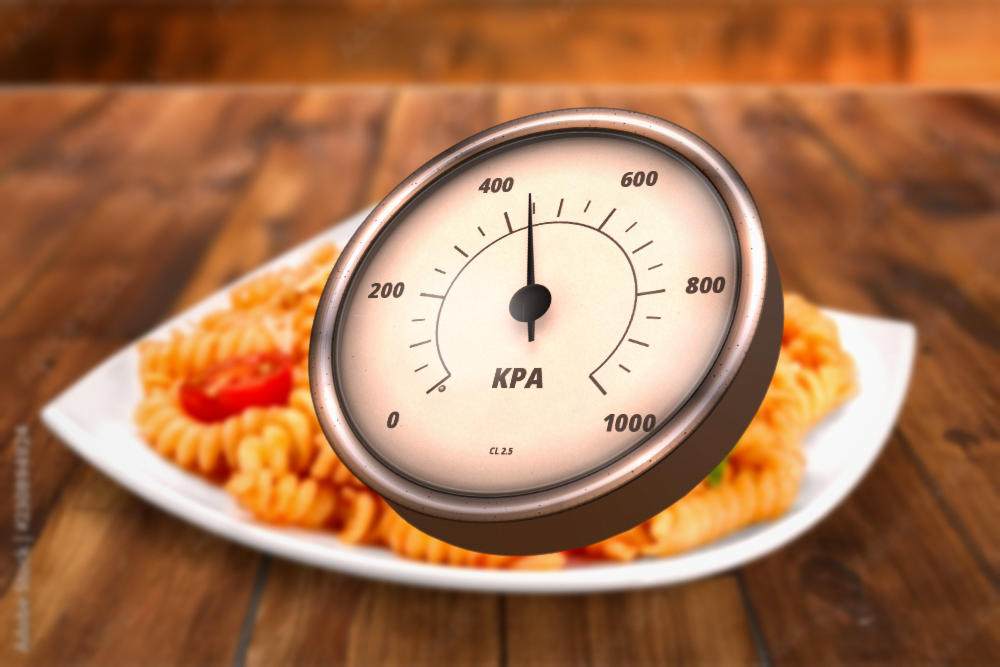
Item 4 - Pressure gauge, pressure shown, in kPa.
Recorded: 450 kPa
